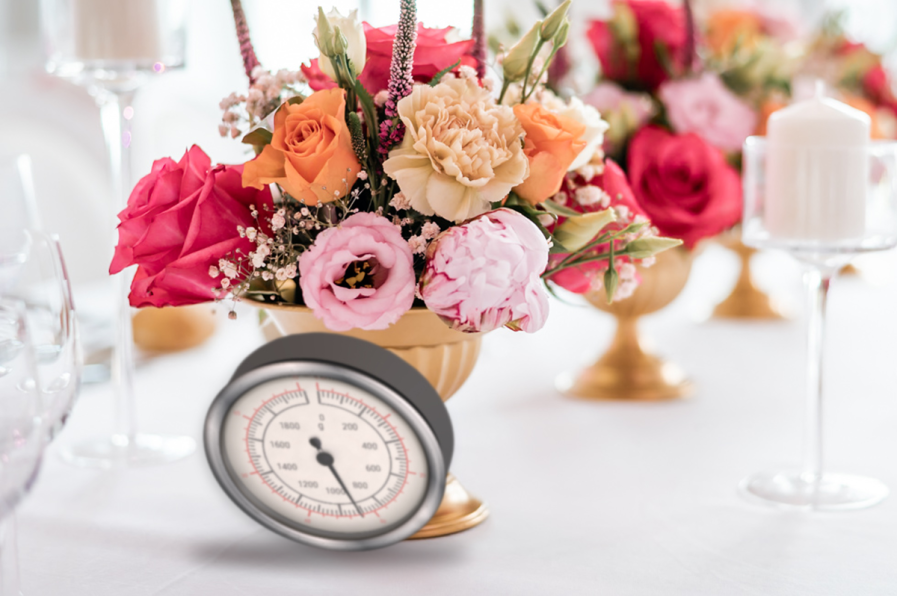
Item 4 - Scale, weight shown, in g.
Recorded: 900 g
